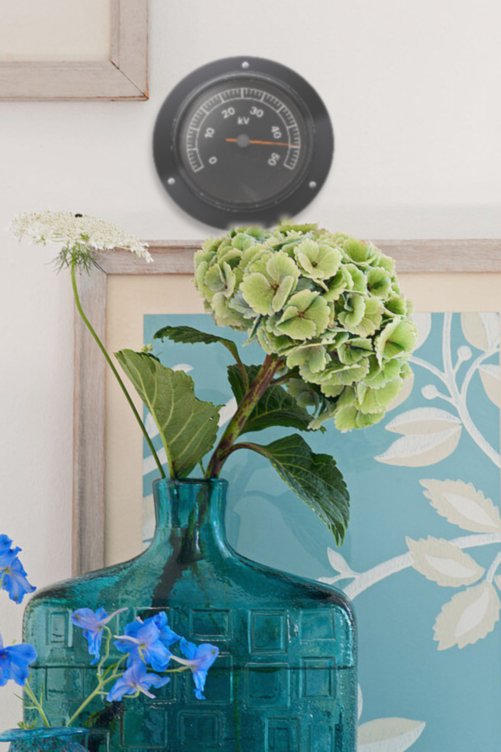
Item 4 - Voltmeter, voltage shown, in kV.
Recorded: 45 kV
